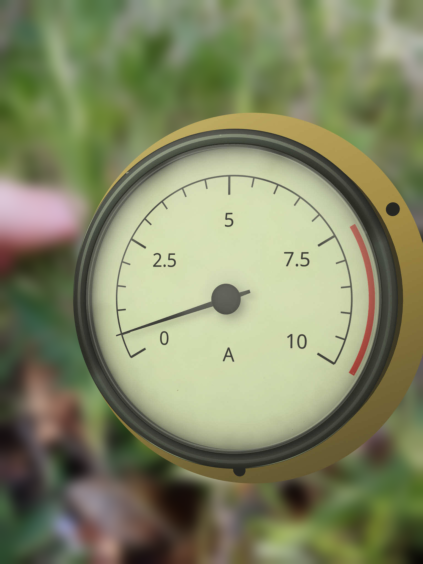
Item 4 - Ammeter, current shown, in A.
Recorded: 0.5 A
